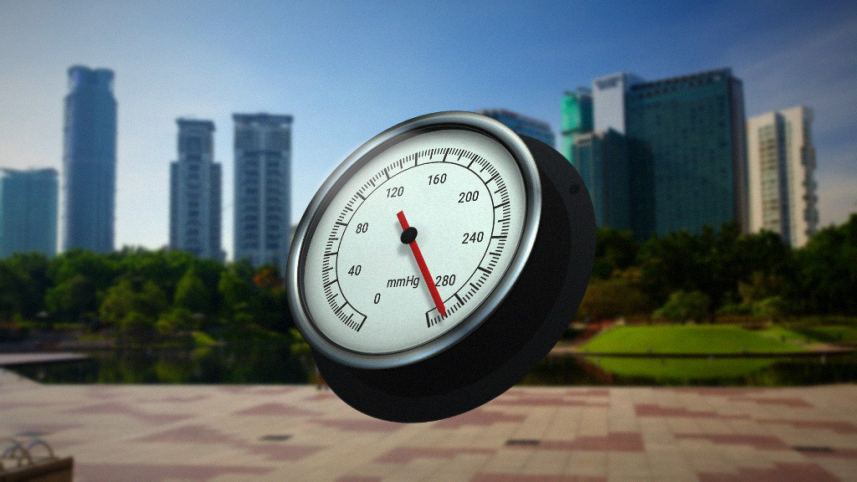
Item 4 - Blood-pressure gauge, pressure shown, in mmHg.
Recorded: 290 mmHg
